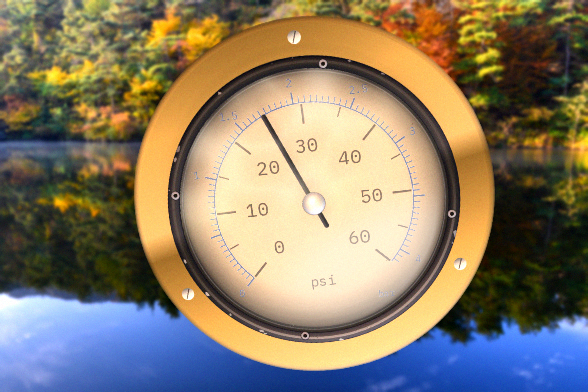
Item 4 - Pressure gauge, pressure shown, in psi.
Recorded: 25 psi
